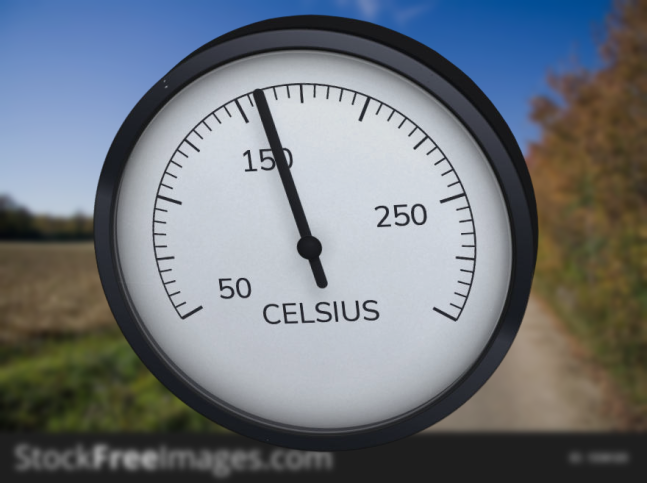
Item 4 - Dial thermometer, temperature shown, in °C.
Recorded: 160 °C
